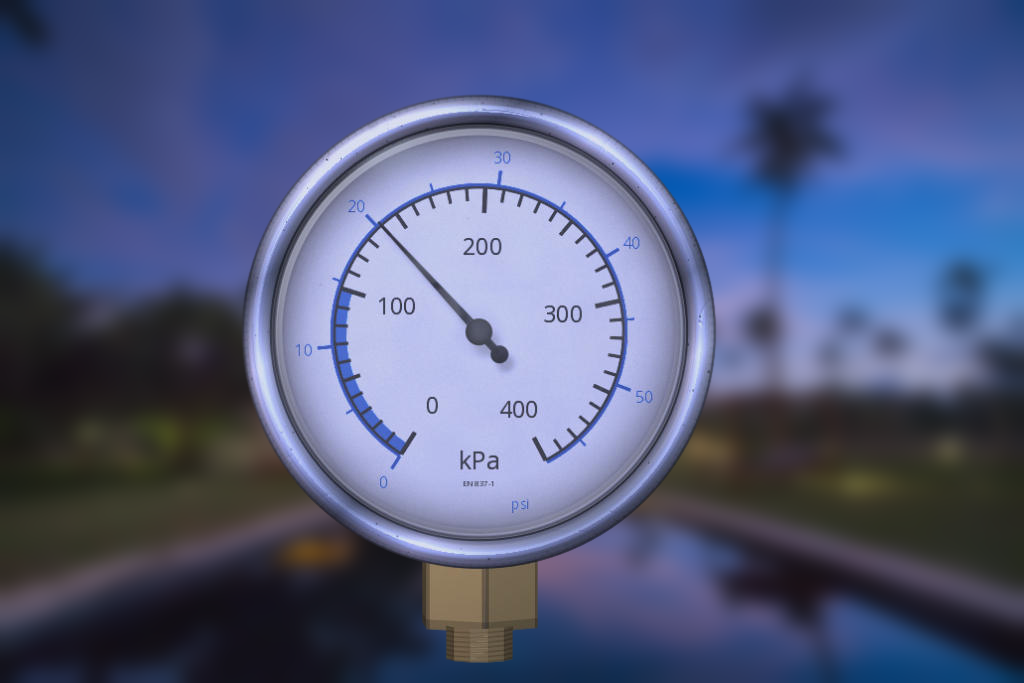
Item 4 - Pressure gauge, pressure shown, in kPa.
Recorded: 140 kPa
